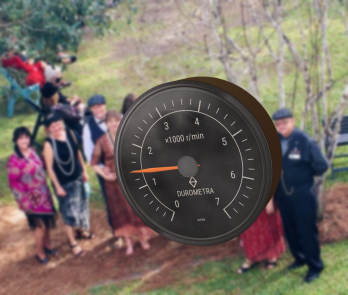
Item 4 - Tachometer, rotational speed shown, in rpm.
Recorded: 1400 rpm
